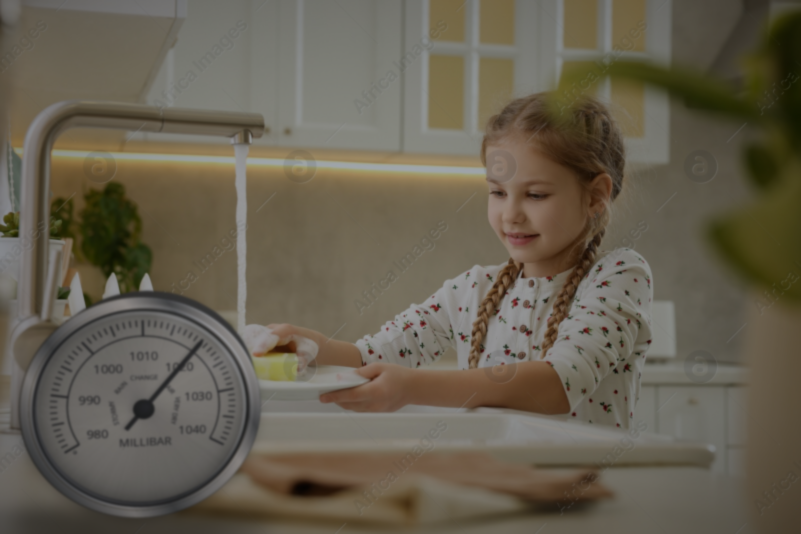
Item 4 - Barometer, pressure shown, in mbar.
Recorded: 1020 mbar
